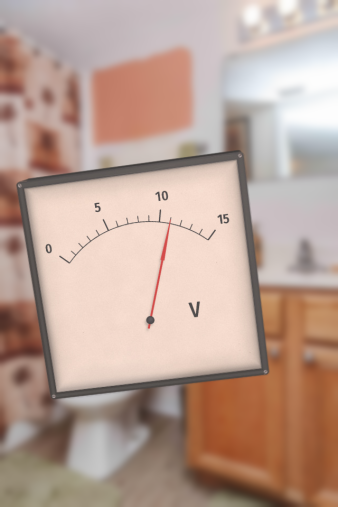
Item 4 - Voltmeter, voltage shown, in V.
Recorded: 11 V
